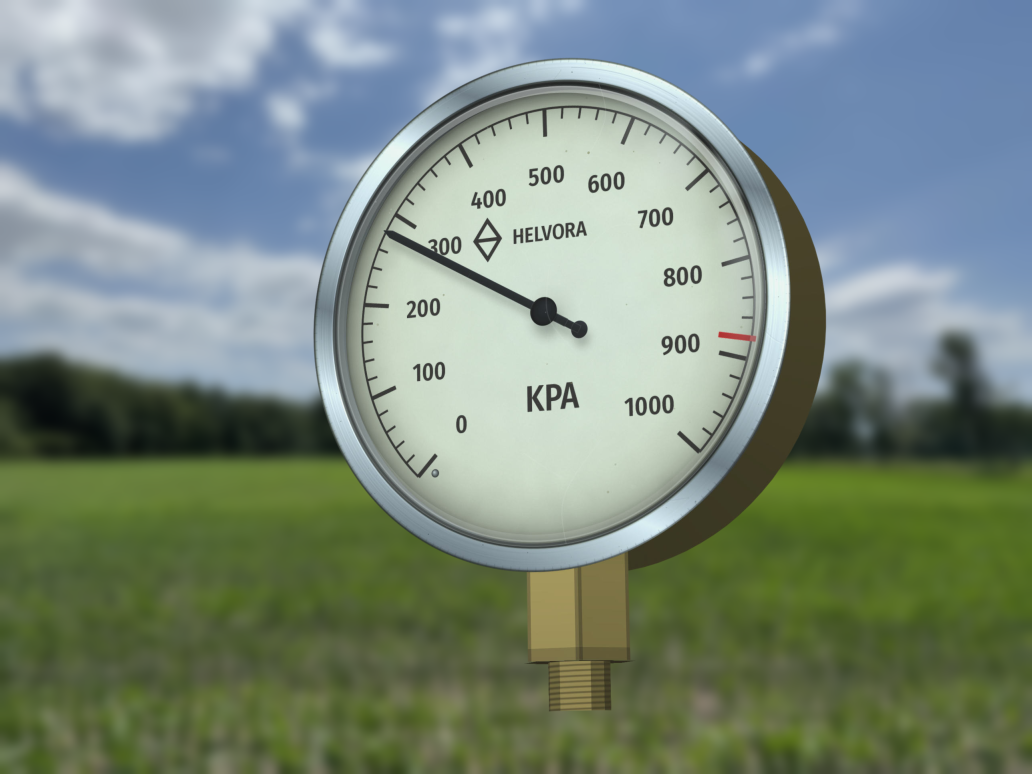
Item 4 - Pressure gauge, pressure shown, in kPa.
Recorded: 280 kPa
